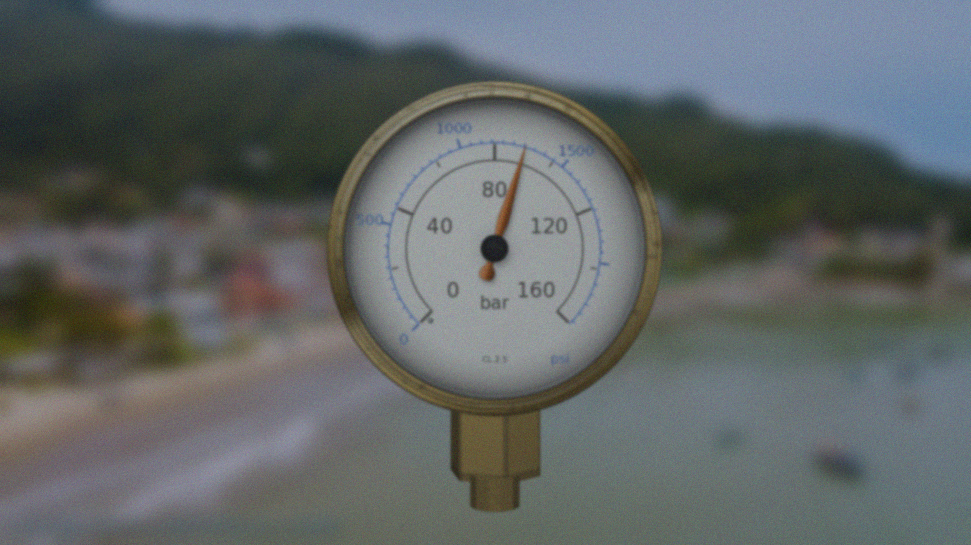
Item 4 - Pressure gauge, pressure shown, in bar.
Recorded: 90 bar
